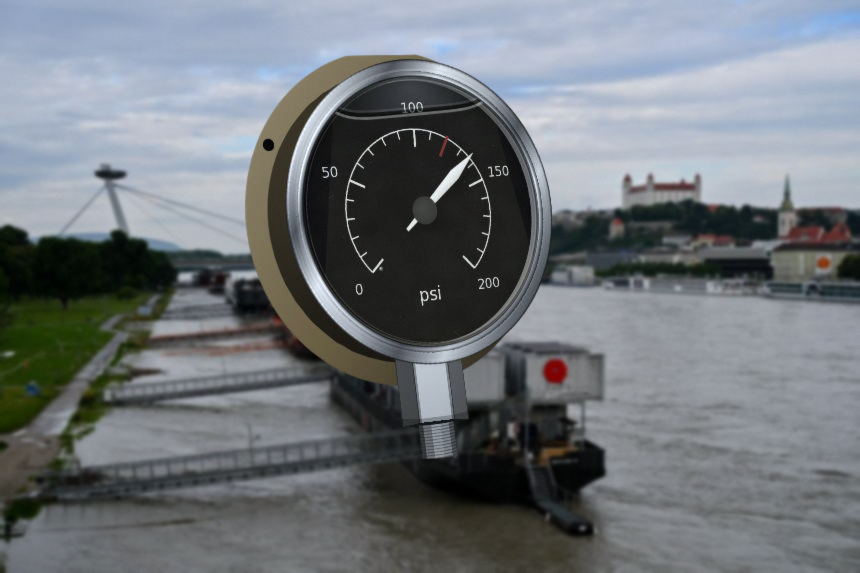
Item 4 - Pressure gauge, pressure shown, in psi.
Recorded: 135 psi
